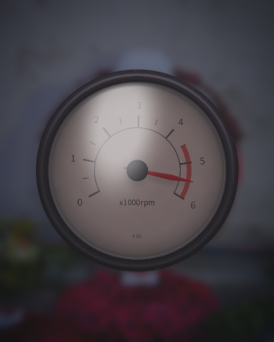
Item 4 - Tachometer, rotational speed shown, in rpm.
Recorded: 5500 rpm
